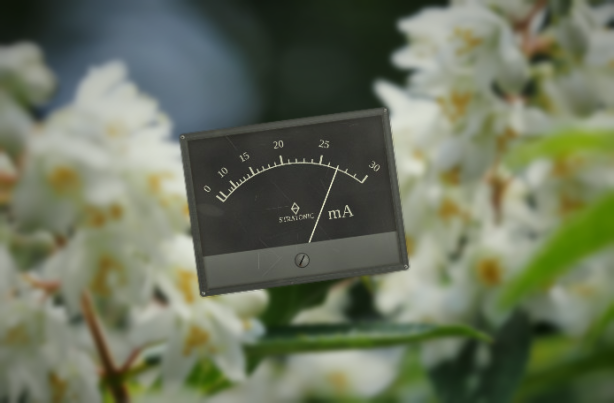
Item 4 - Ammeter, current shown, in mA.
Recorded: 27 mA
